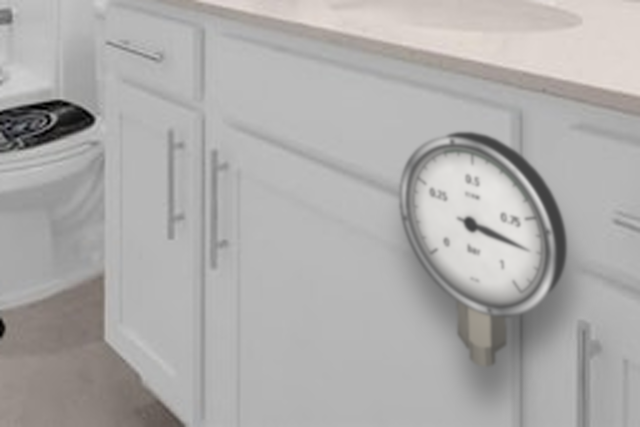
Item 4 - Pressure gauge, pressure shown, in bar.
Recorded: 0.85 bar
